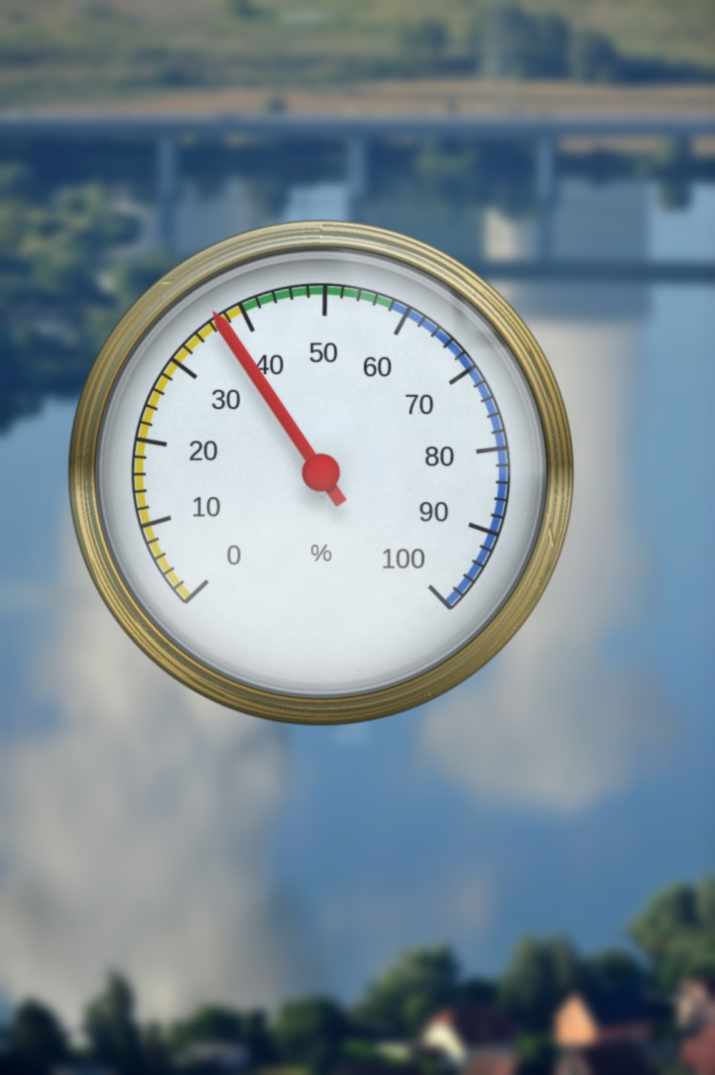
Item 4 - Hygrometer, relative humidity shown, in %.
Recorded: 37 %
